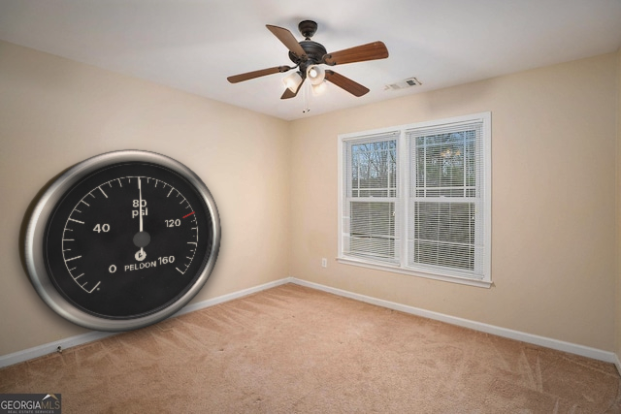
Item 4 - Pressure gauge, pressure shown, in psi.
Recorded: 80 psi
